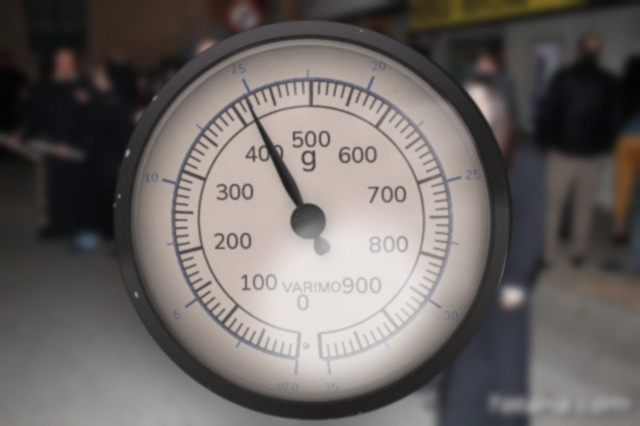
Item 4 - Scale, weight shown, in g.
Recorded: 420 g
